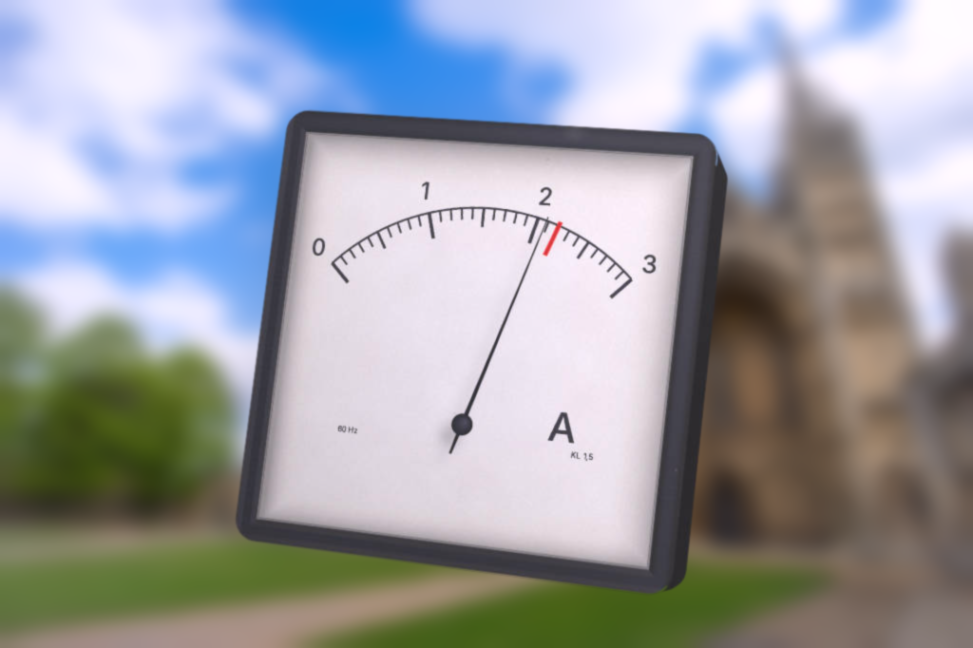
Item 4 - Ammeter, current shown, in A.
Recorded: 2.1 A
